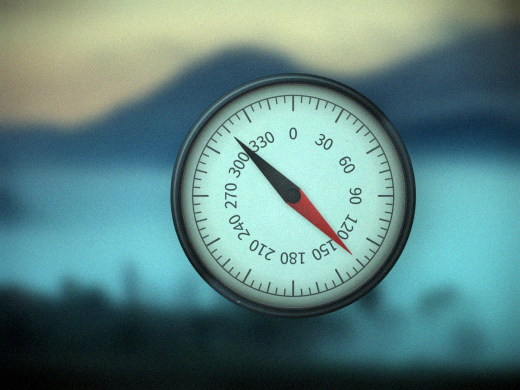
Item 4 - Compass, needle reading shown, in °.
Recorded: 135 °
